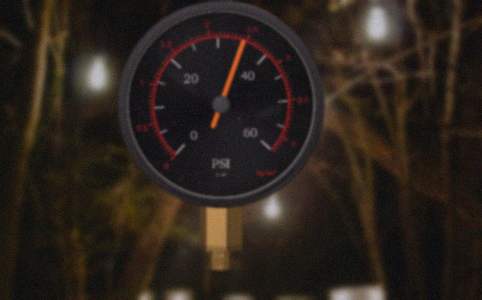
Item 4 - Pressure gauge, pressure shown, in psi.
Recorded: 35 psi
